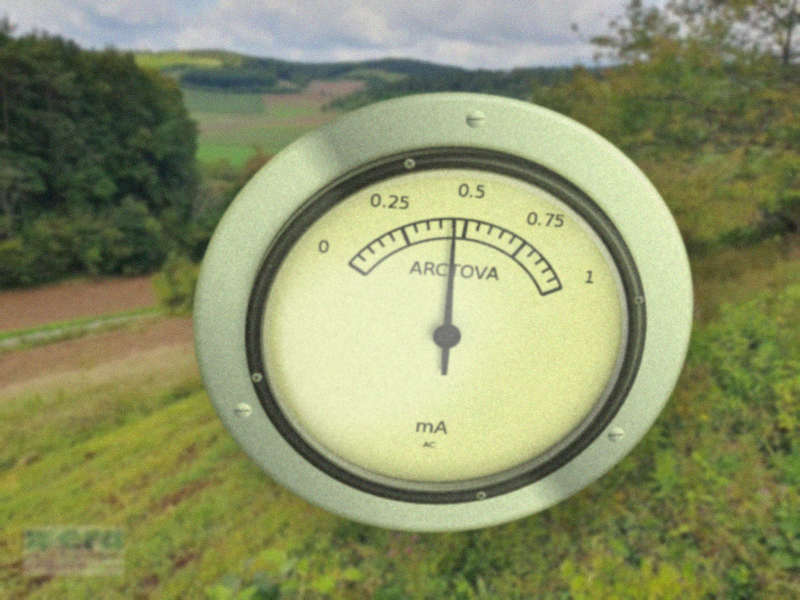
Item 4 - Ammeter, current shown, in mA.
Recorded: 0.45 mA
